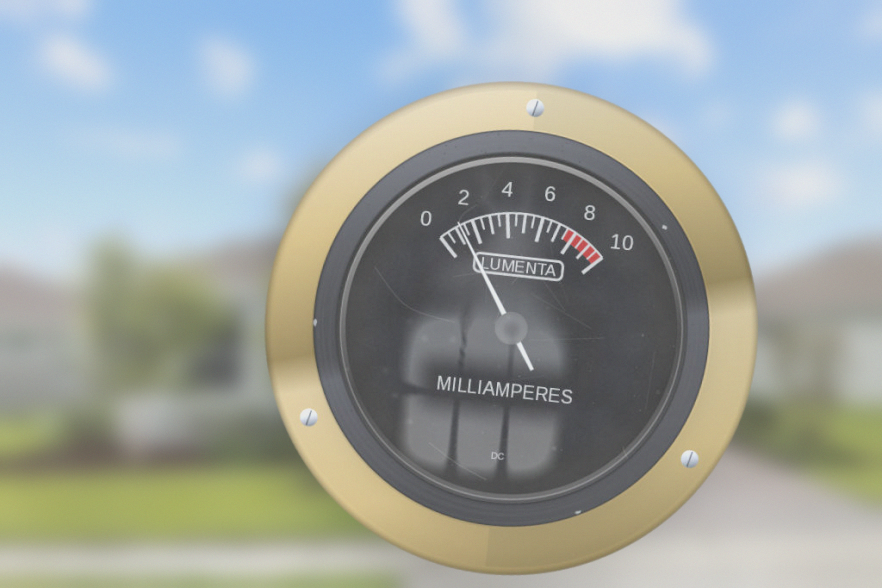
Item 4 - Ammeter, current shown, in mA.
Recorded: 1.25 mA
